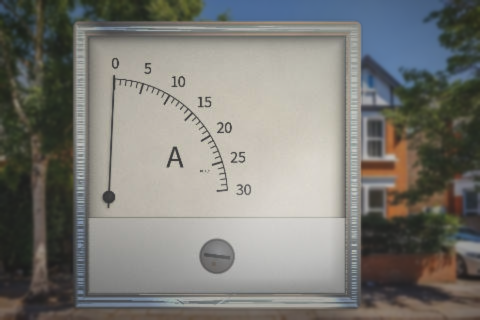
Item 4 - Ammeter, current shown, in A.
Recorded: 0 A
